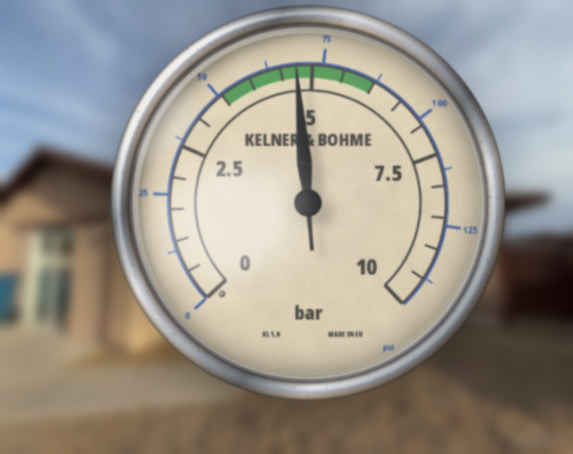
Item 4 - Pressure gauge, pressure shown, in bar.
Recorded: 4.75 bar
